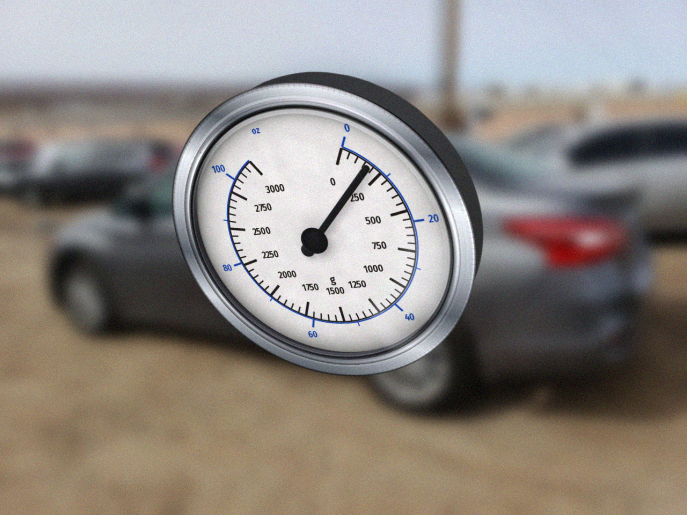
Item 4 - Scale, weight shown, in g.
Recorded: 175 g
